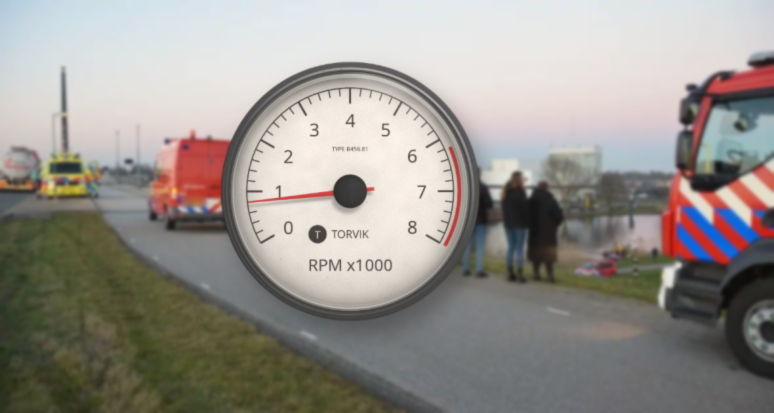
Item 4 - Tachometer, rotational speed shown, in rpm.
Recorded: 800 rpm
